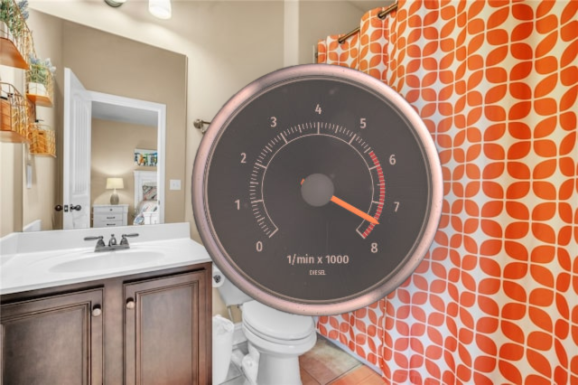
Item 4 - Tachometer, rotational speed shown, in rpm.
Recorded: 7500 rpm
